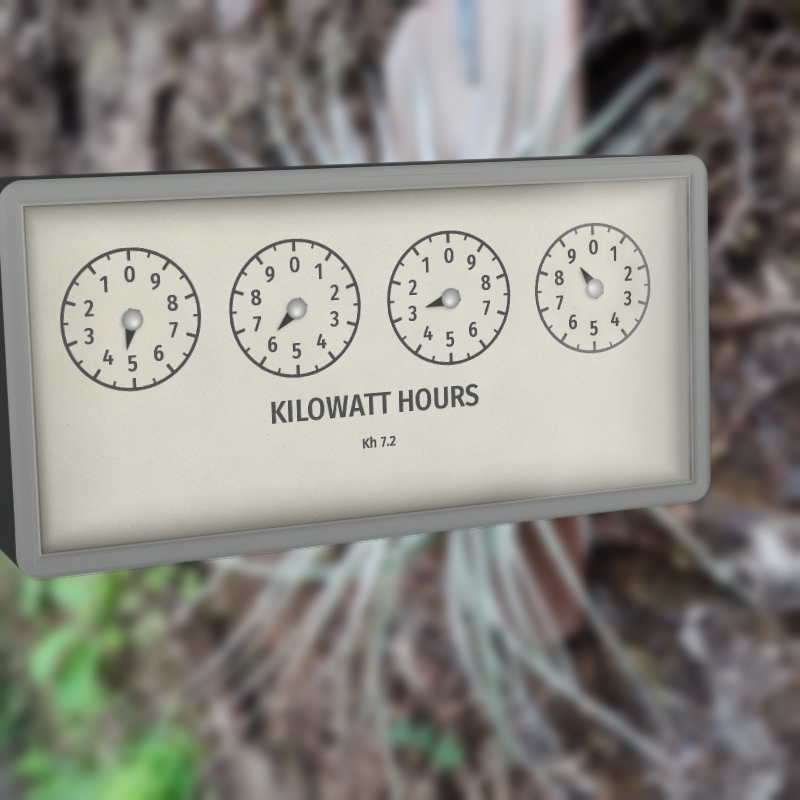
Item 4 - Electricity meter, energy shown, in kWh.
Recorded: 4629 kWh
